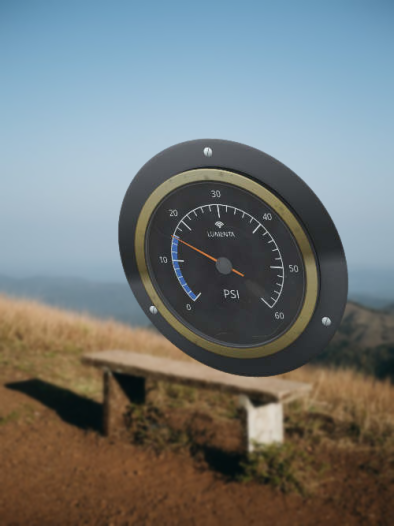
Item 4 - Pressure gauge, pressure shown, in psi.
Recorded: 16 psi
